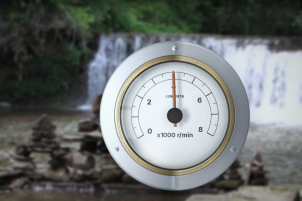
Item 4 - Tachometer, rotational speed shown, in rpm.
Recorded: 4000 rpm
